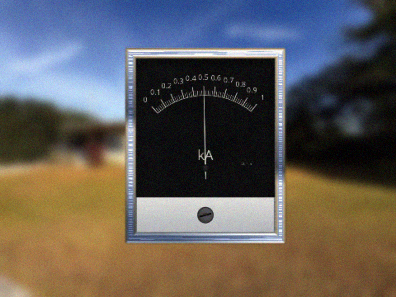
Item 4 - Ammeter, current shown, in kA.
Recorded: 0.5 kA
